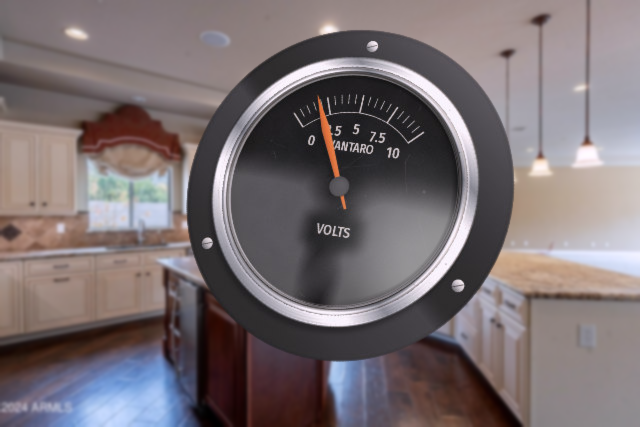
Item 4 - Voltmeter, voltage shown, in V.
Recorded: 2 V
